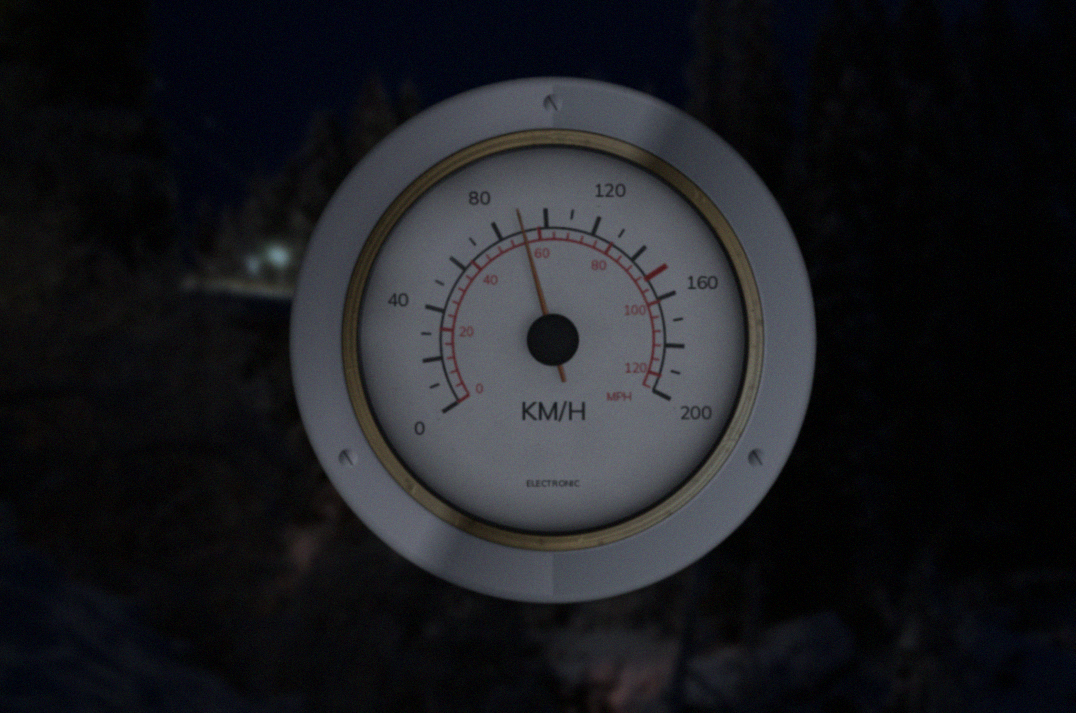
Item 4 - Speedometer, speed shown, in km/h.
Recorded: 90 km/h
